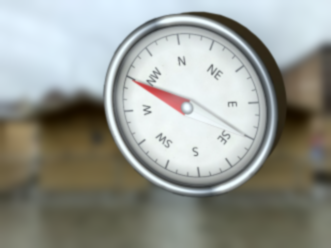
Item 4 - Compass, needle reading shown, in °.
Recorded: 300 °
